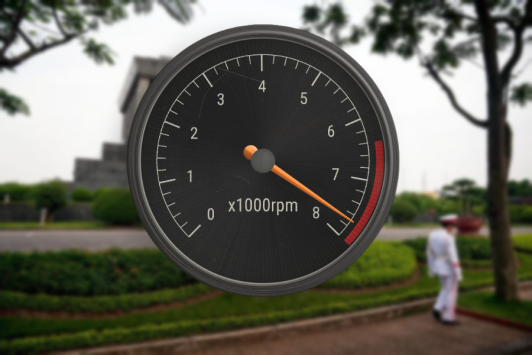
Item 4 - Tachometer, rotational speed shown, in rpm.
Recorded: 7700 rpm
